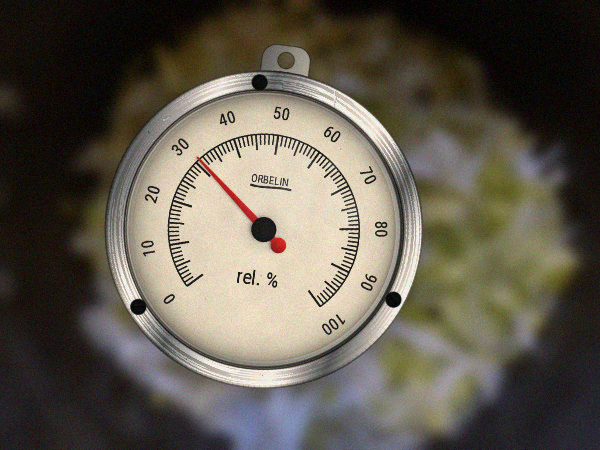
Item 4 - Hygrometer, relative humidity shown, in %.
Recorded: 31 %
